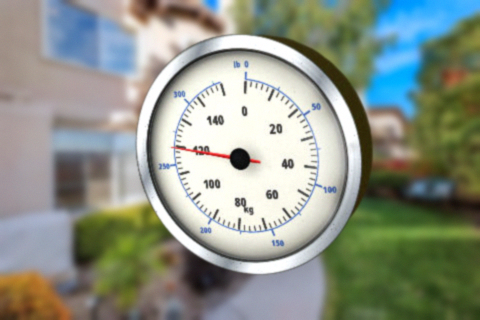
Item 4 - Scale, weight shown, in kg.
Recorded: 120 kg
